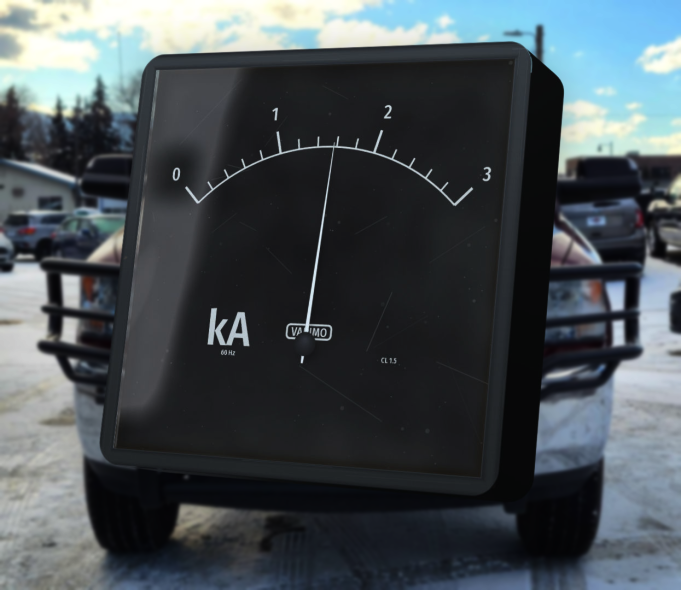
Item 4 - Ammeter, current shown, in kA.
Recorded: 1.6 kA
